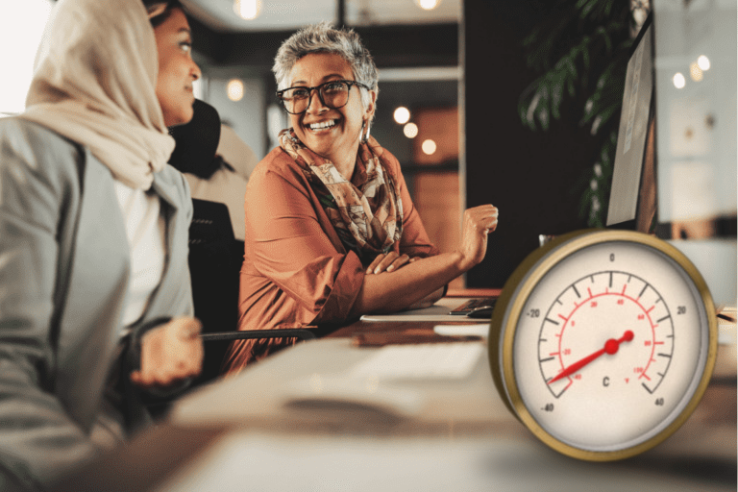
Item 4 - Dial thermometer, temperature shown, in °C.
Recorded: -35 °C
